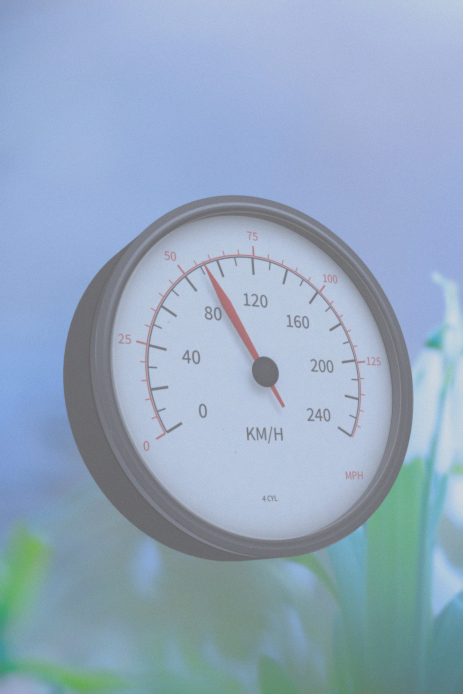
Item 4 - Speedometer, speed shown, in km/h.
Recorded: 90 km/h
